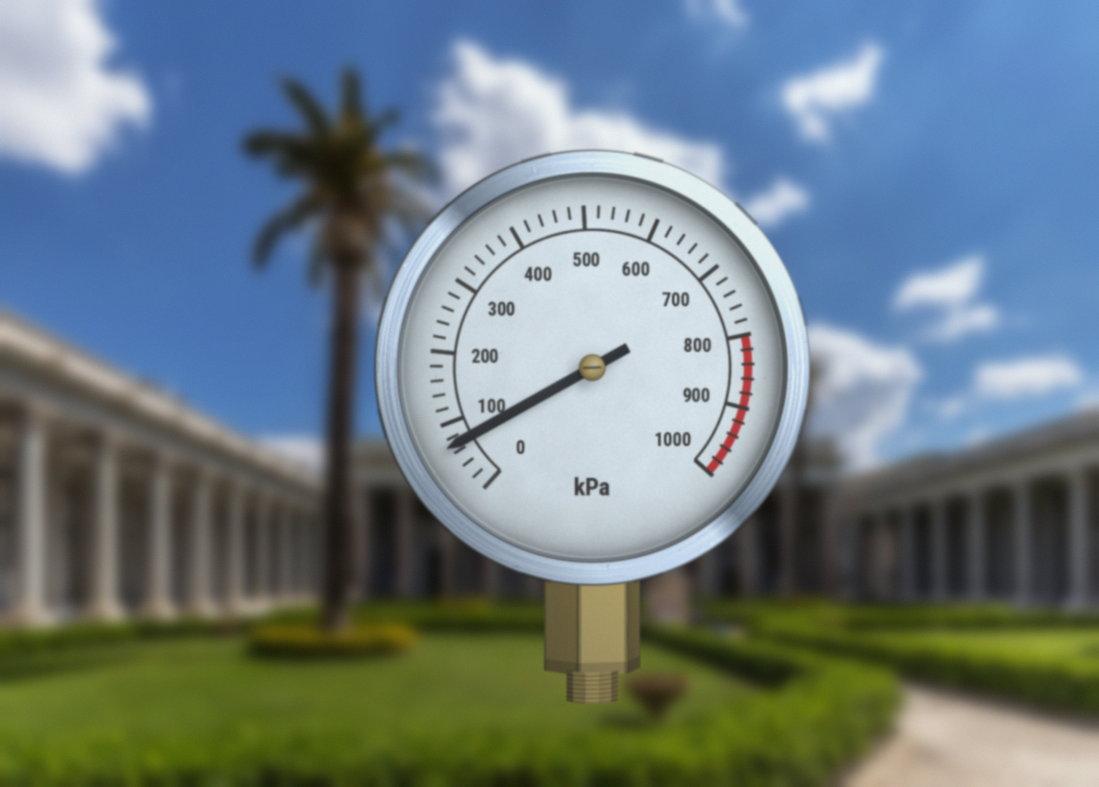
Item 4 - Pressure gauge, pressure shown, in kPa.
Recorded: 70 kPa
